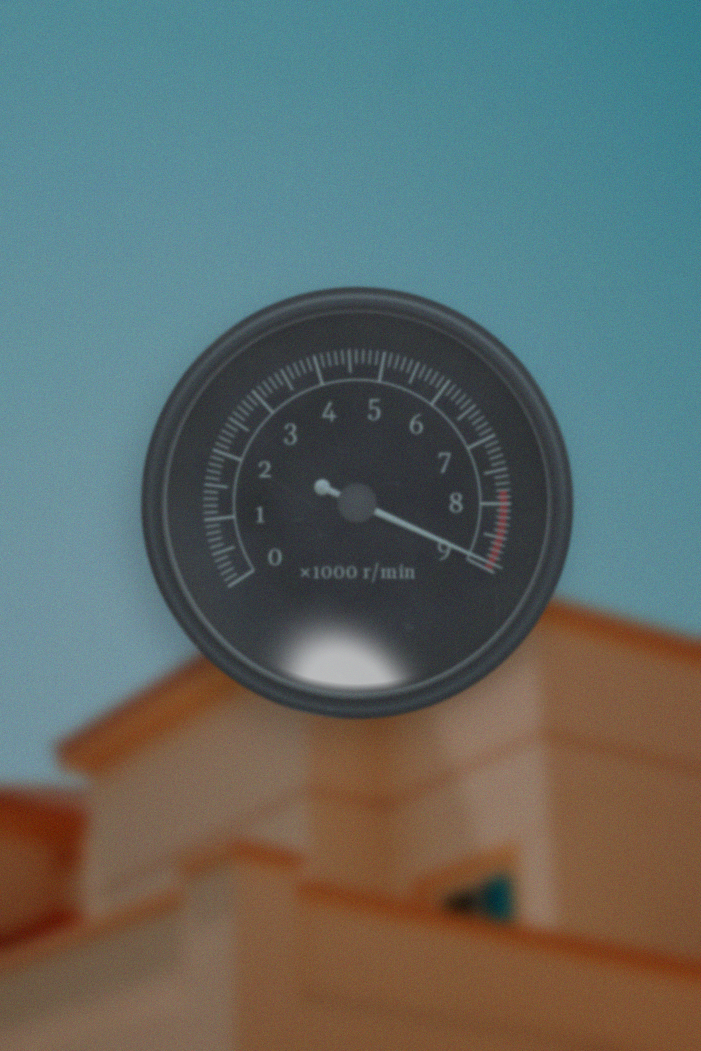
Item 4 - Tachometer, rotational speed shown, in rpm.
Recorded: 8900 rpm
